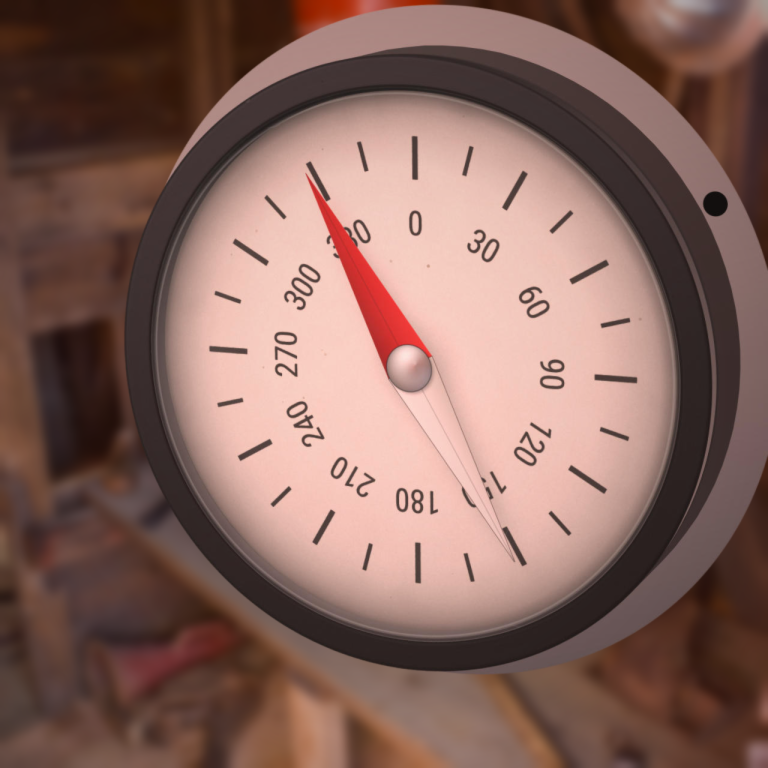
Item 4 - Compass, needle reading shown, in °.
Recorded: 330 °
